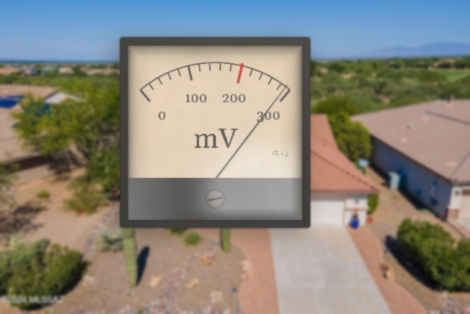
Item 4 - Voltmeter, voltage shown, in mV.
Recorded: 290 mV
